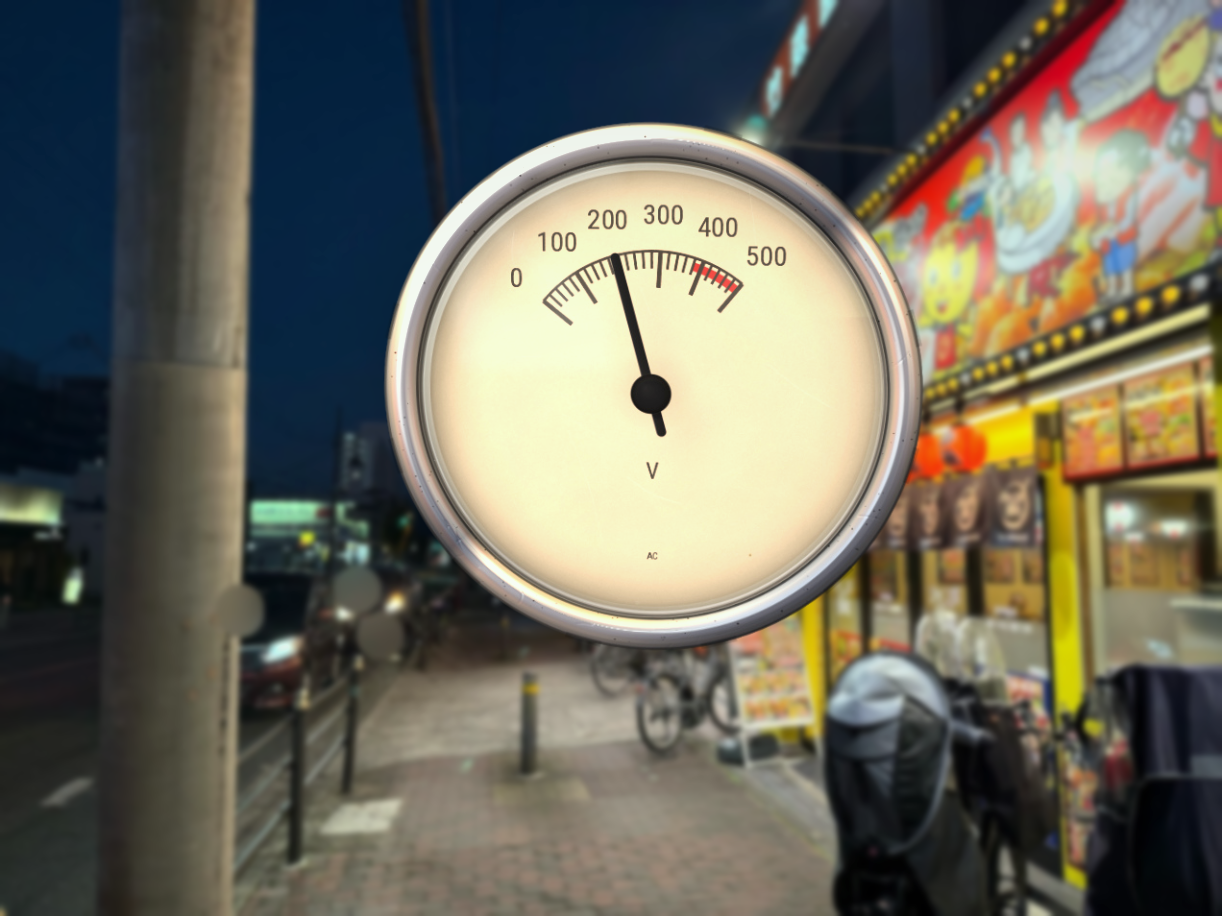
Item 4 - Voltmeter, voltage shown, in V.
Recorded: 200 V
